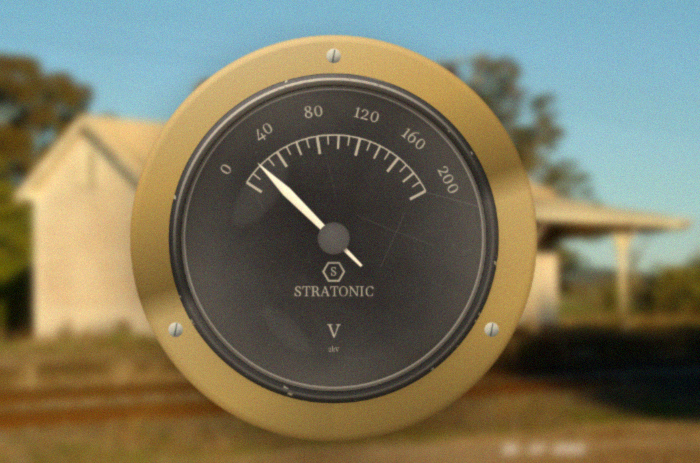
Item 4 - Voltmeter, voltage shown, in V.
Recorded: 20 V
